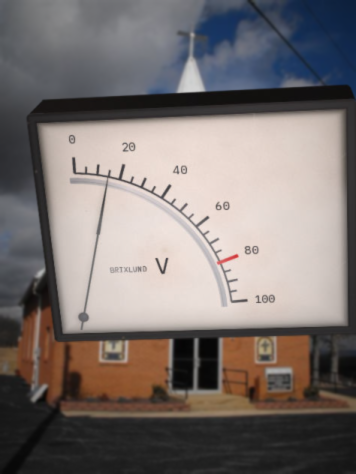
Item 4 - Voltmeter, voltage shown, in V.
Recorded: 15 V
